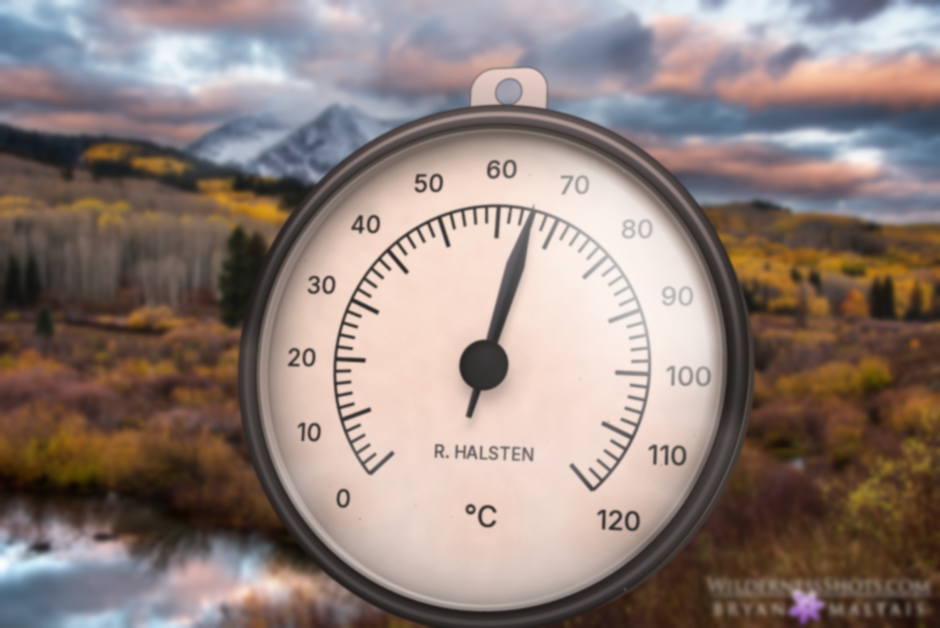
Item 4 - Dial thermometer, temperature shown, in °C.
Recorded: 66 °C
